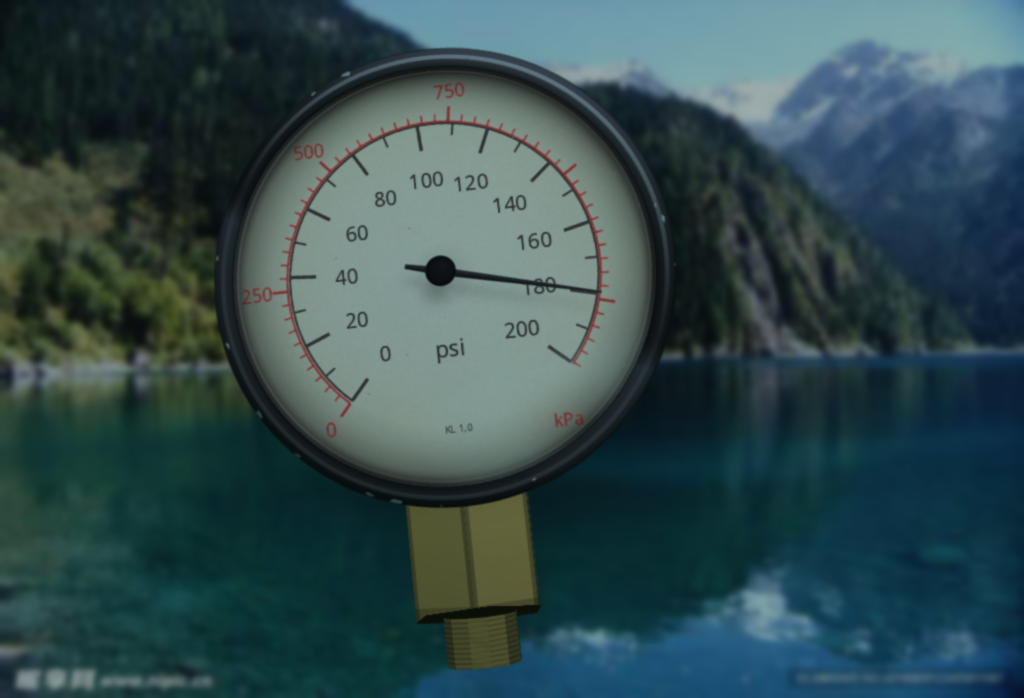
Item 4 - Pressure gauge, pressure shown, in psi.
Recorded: 180 psi
